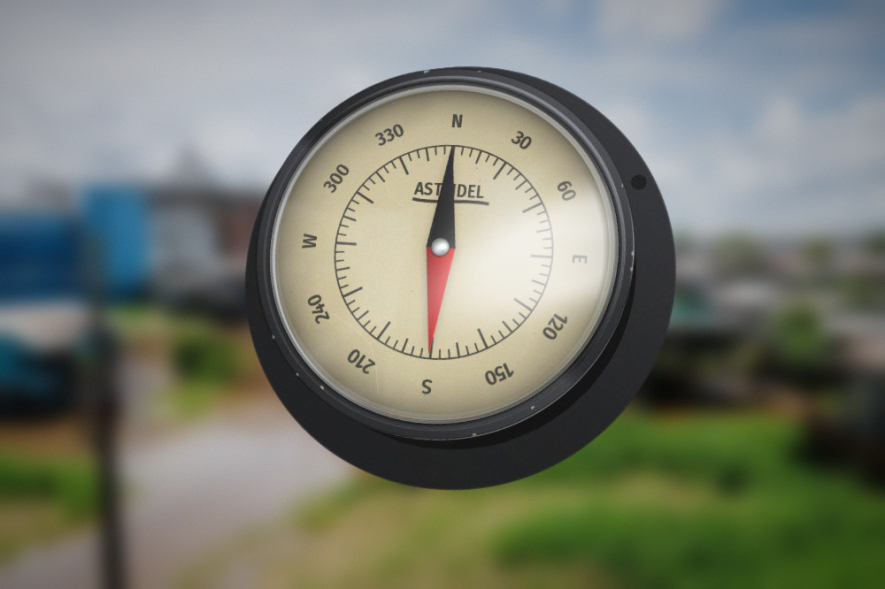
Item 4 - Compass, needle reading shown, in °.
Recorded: 180 °
